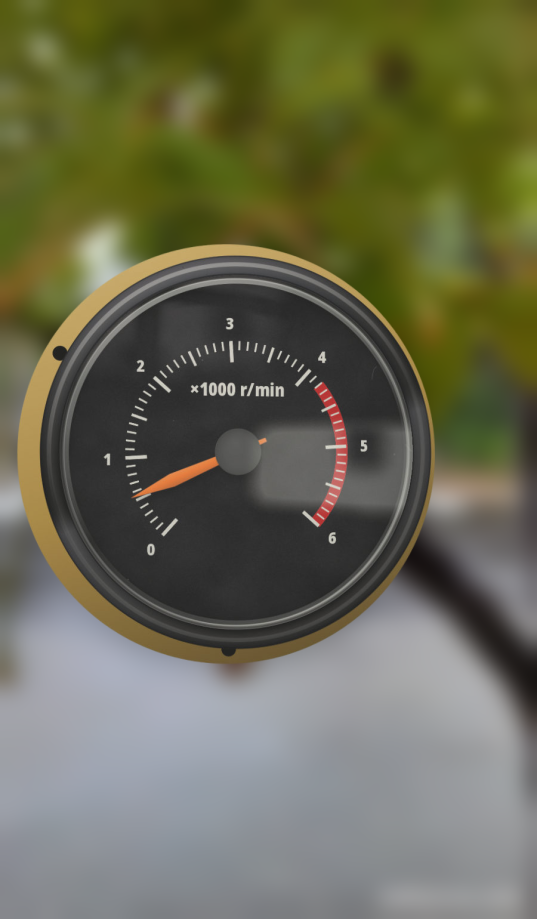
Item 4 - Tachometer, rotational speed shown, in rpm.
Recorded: 550 rpm
